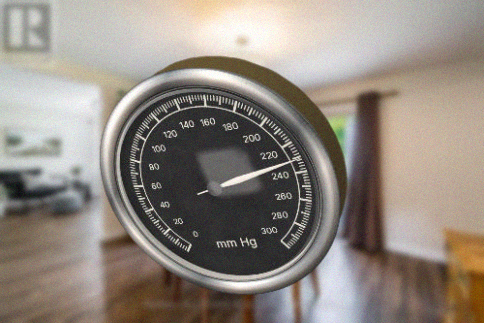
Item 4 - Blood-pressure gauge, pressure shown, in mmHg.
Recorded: 230 mmHg
